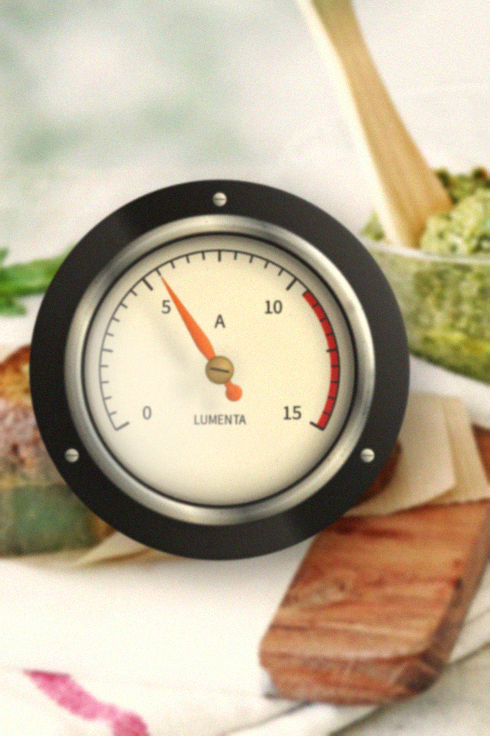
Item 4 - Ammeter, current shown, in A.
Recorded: 5.5 A
